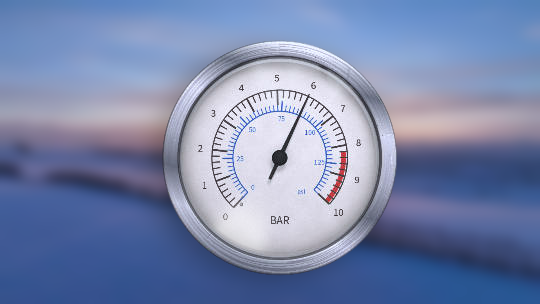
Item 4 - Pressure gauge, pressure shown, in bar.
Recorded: 6 bar
